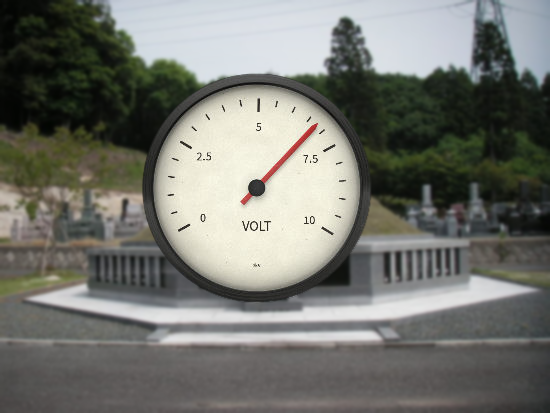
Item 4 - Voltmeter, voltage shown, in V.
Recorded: 6.75 V
